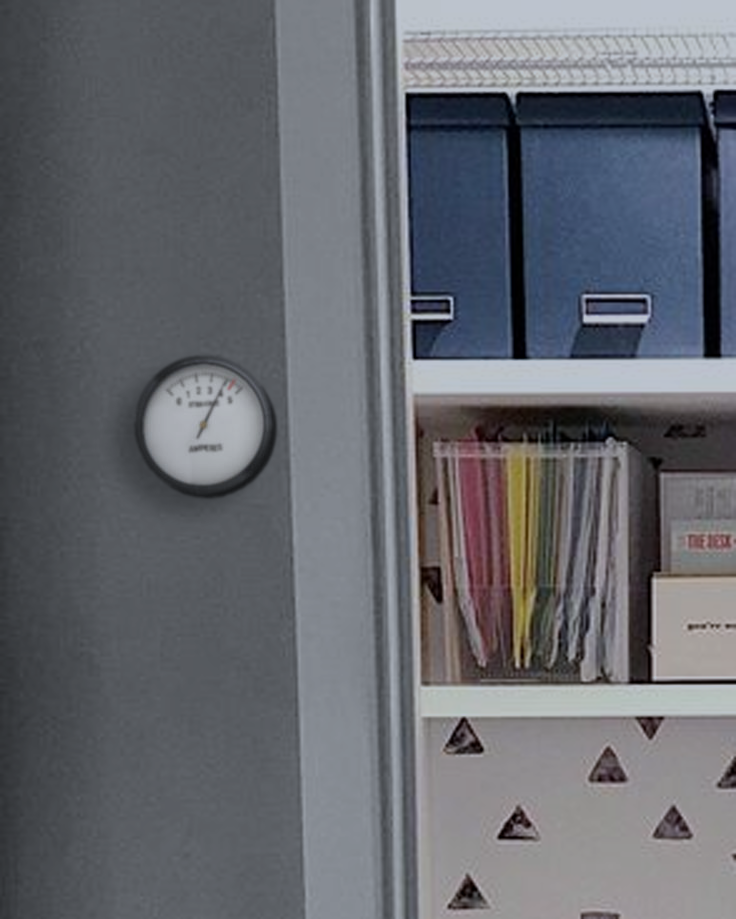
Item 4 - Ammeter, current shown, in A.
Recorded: 4 A
